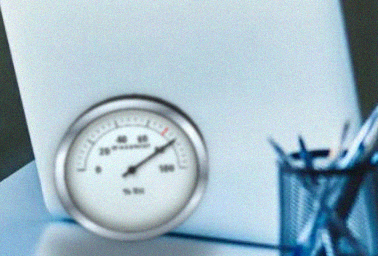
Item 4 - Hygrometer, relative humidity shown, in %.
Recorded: 80 %
